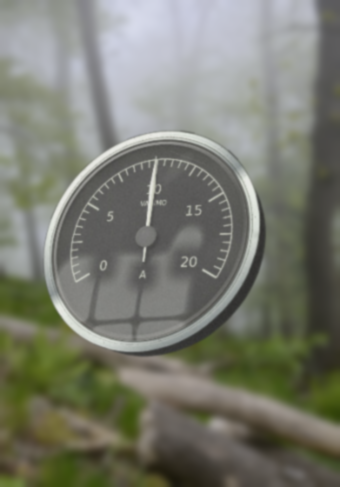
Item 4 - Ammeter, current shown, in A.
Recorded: 10 A
